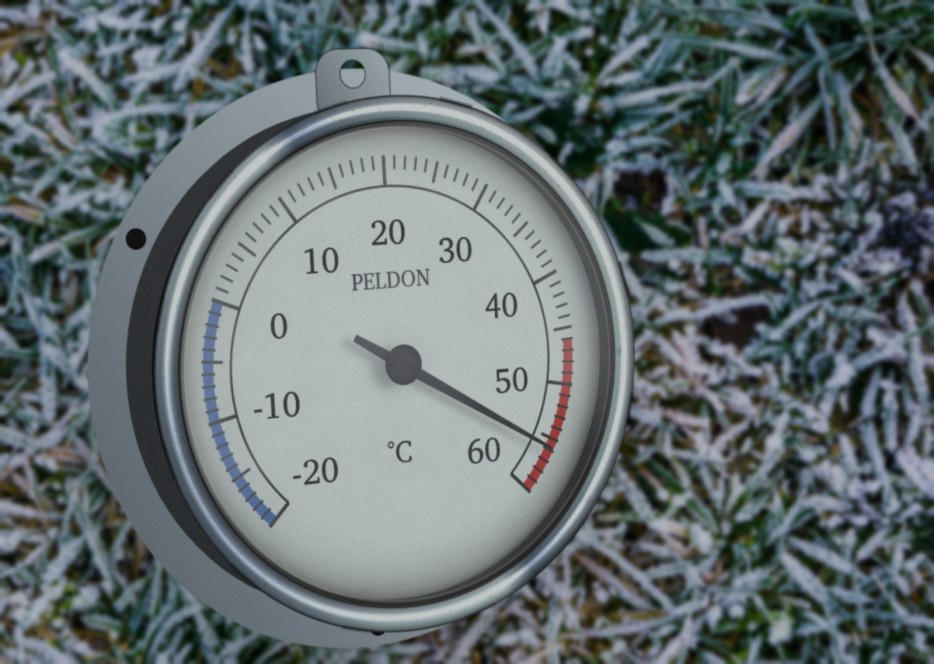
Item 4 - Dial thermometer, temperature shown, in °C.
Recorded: 56 °C
